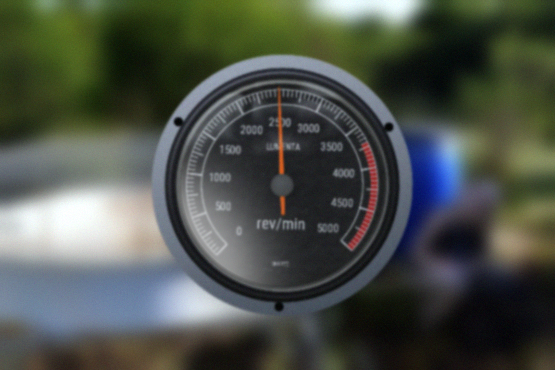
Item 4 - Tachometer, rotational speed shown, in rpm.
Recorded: 2500 rpm
